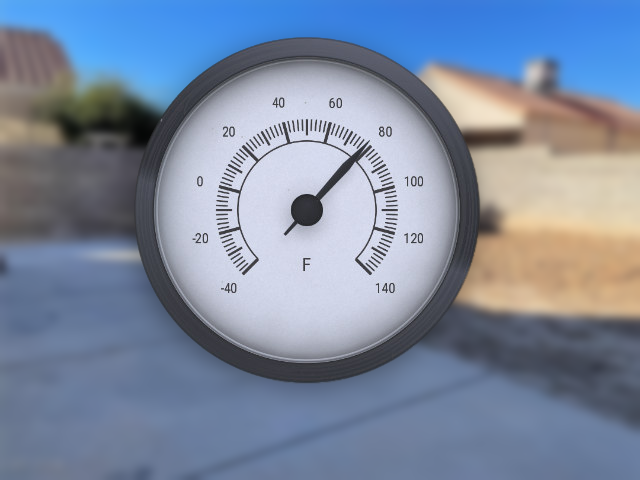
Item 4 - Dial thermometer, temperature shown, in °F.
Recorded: 78 °F
